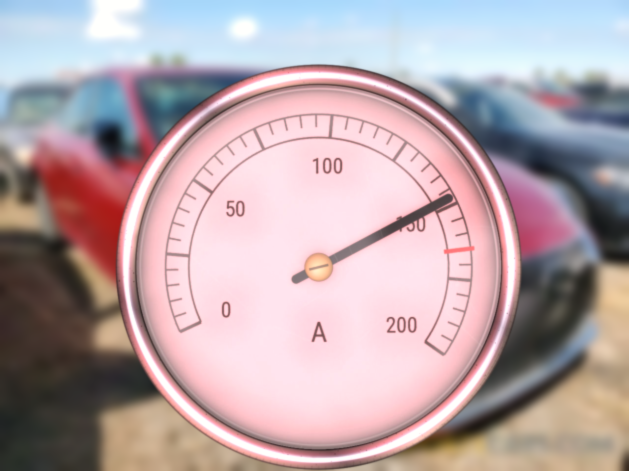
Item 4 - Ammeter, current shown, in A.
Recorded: 147.5 A
